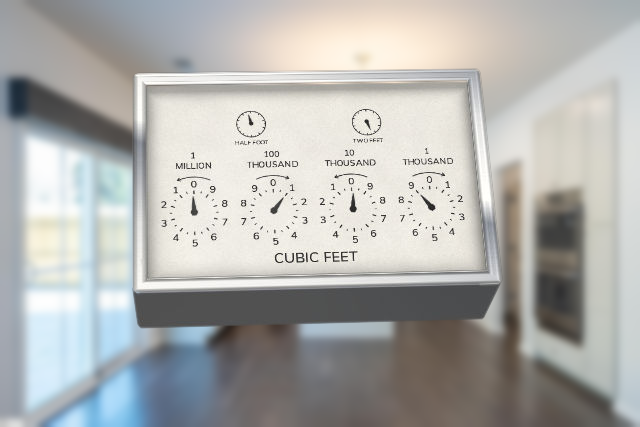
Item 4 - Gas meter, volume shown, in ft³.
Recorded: 9900 ft³
